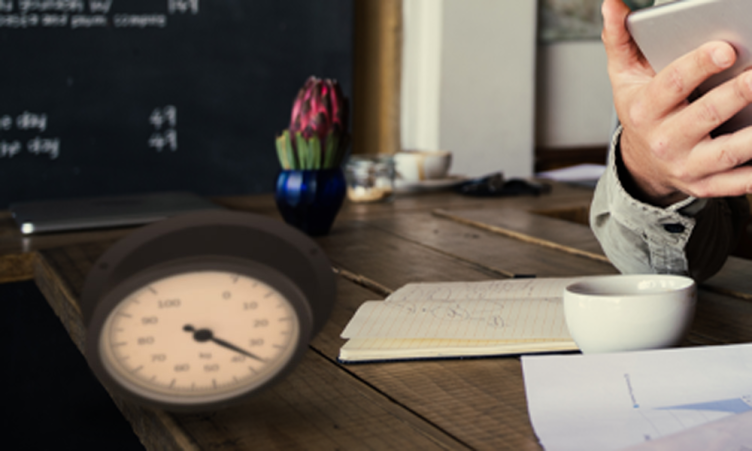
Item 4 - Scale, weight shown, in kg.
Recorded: 35 kg
